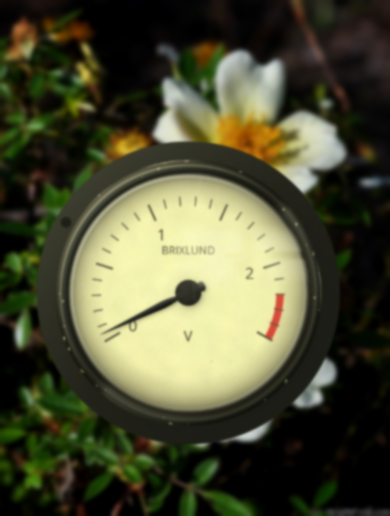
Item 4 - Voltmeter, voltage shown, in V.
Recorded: 0.05 V
